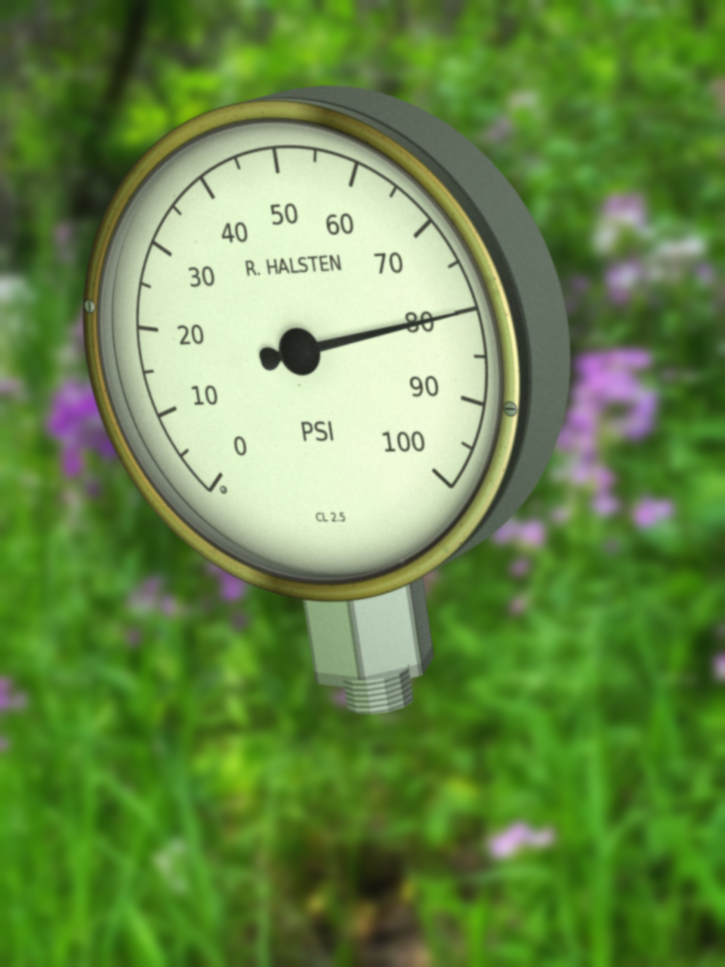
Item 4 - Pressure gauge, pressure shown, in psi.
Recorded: 80 psi
